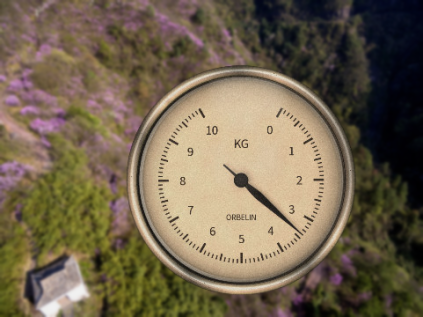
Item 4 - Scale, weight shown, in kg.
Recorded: 3.4 kg
